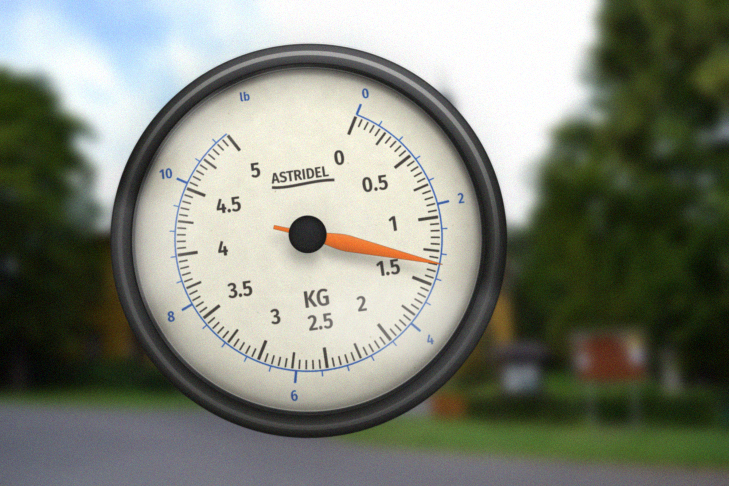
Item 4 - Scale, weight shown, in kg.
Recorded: 1.35 kg
